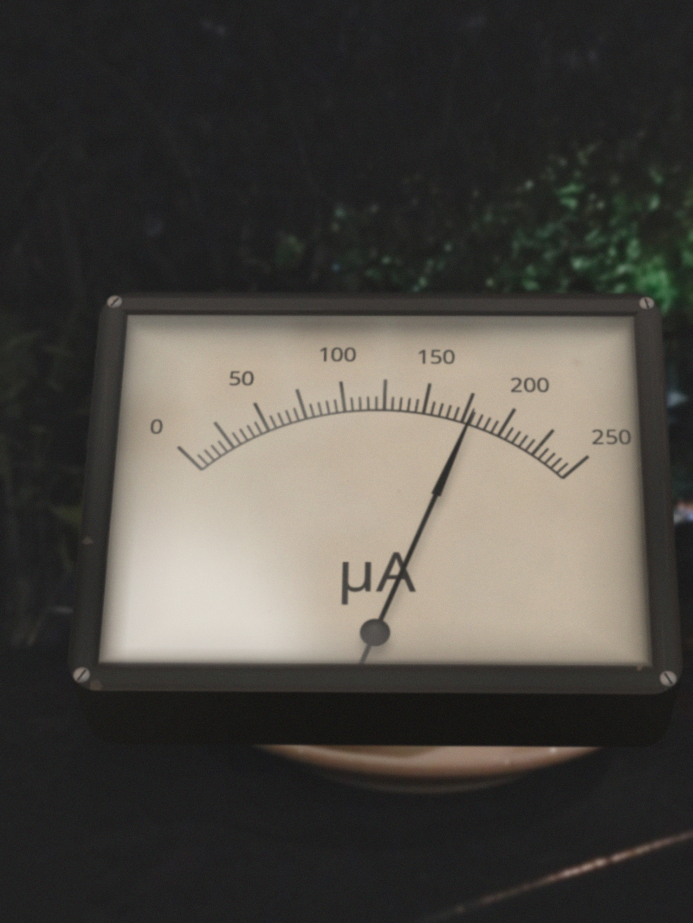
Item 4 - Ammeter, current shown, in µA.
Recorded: 180 µA
